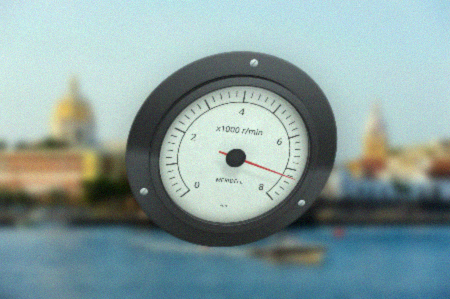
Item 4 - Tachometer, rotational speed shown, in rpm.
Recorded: 7200 rpm
